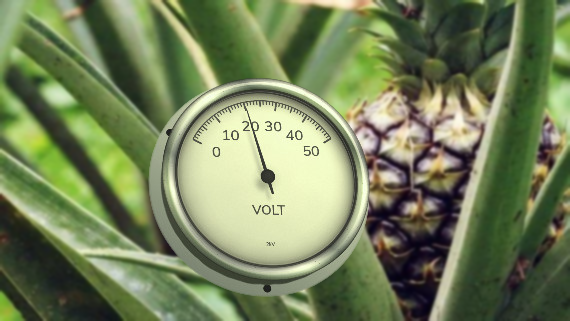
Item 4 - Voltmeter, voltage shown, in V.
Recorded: 20 V
